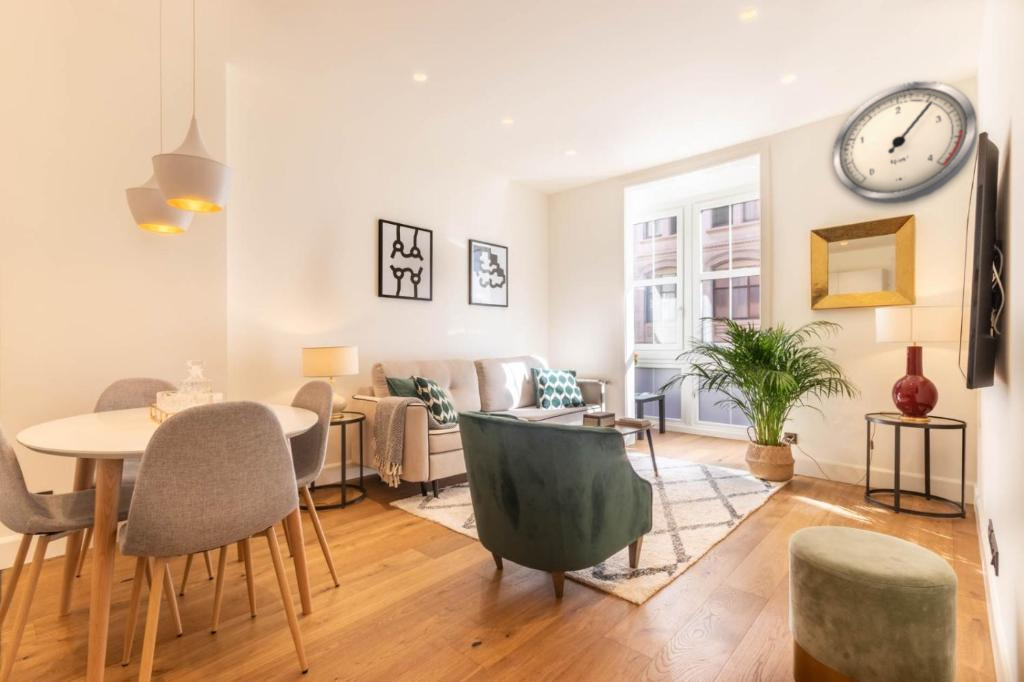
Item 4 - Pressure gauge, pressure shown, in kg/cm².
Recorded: 2.6 kg/cm²
